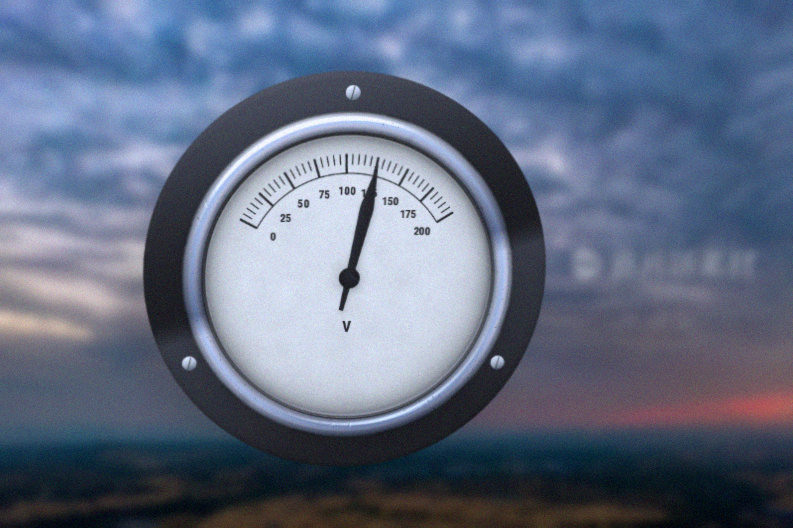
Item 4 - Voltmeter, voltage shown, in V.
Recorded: 125 V
